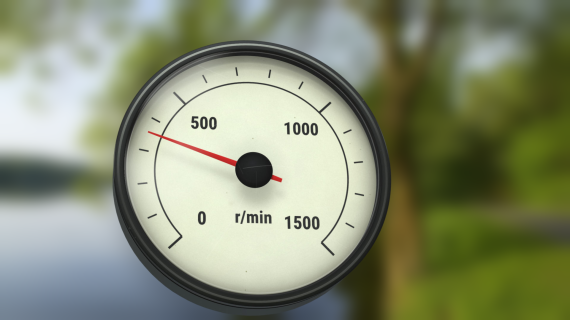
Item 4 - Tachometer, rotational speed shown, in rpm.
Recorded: 350 rpm
